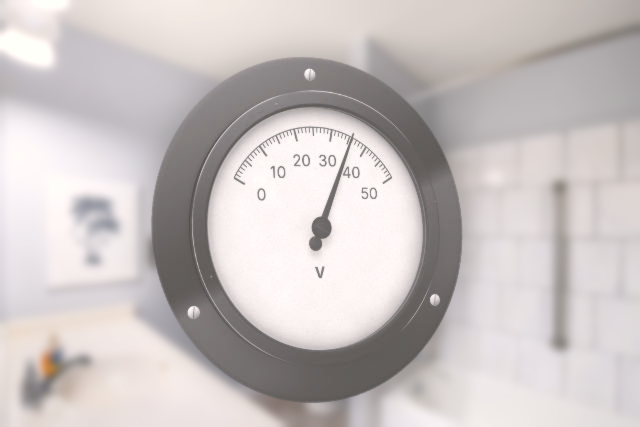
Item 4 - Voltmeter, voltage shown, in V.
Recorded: 35 V
